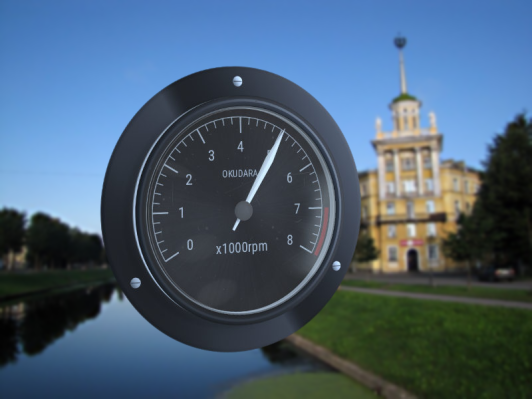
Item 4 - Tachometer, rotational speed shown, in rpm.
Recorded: 5000 rpm
